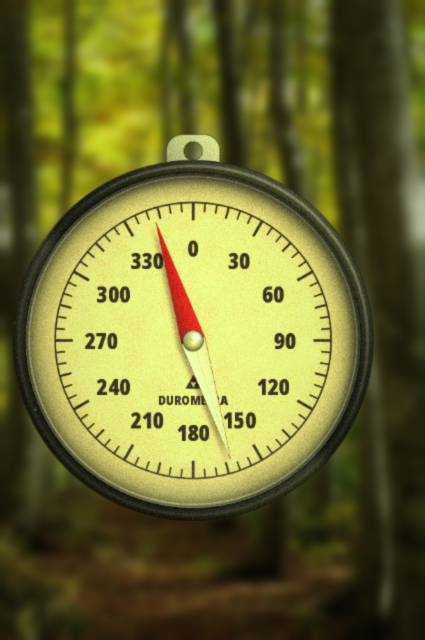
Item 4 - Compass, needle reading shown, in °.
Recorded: 342.5 °
